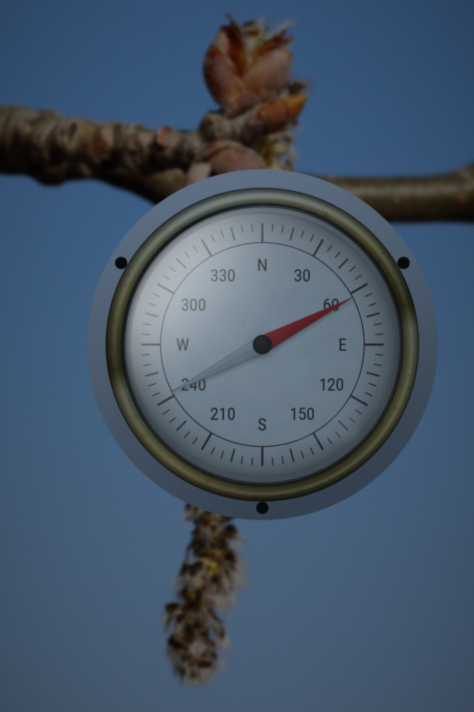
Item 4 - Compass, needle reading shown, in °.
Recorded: 62.5 °
